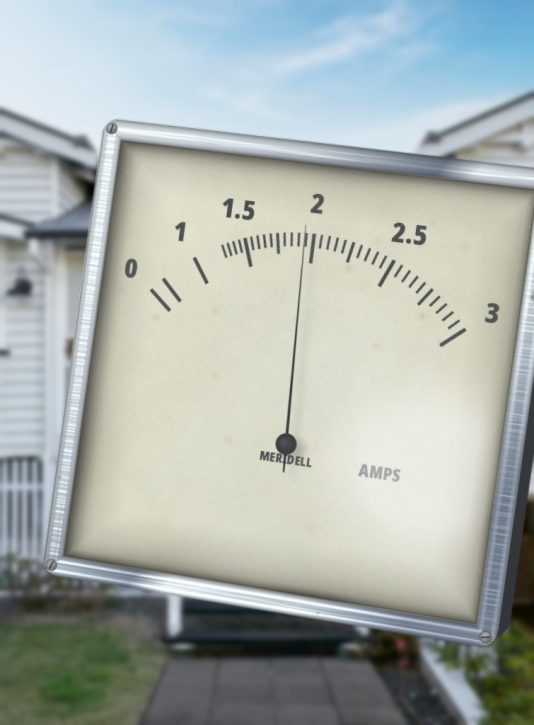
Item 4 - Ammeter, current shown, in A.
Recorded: 1.95 A
